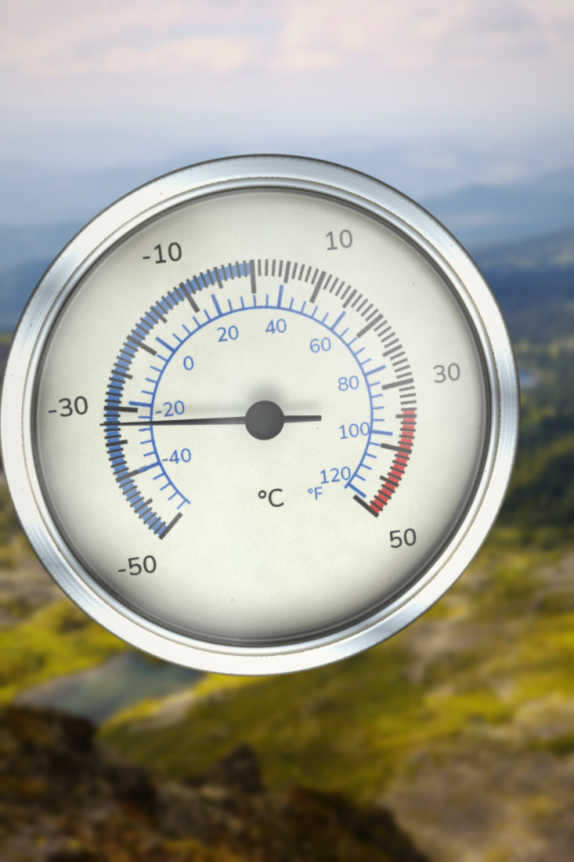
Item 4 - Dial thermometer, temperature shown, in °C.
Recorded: -32 °C
